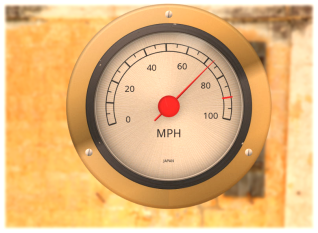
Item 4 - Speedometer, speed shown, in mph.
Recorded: 72.5 mph
